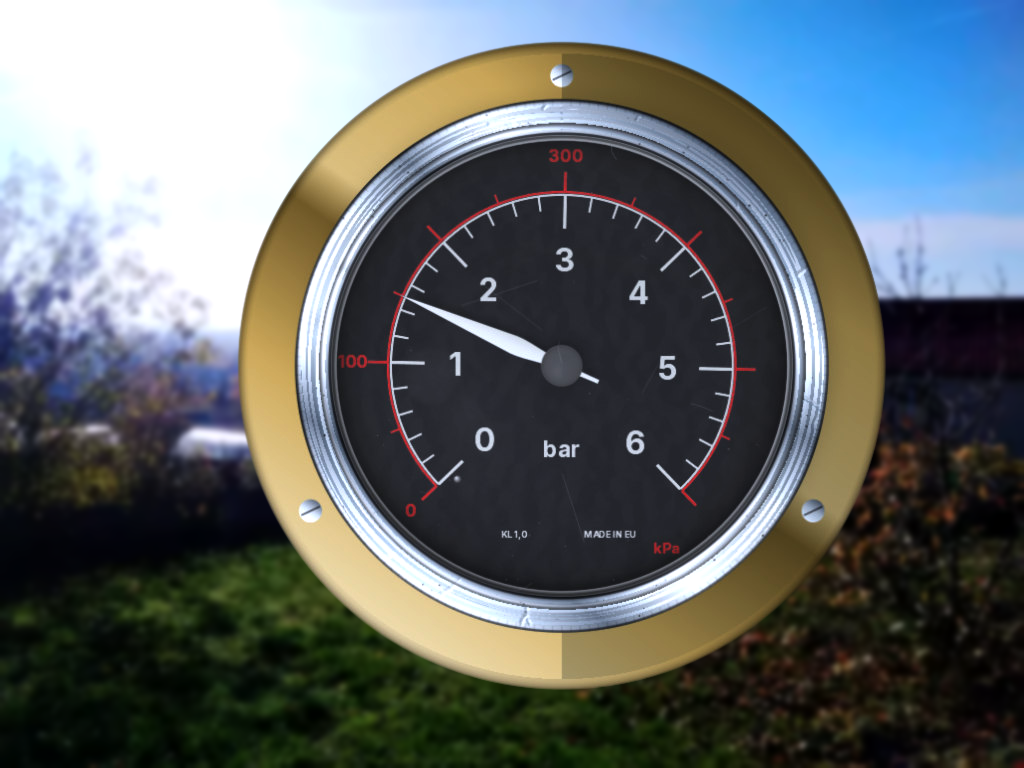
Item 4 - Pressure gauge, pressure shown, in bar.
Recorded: 1.5 bar
